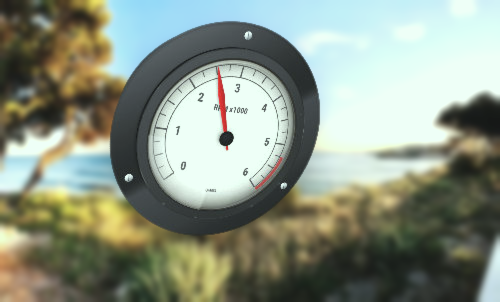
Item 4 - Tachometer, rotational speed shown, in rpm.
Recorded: 2500 rpm
